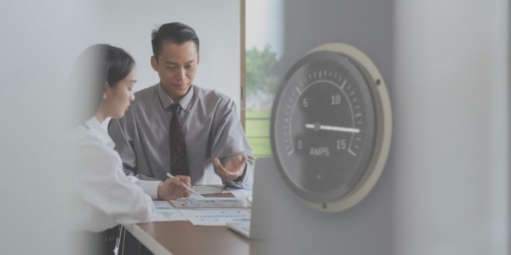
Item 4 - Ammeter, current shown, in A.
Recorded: 13.5 A
